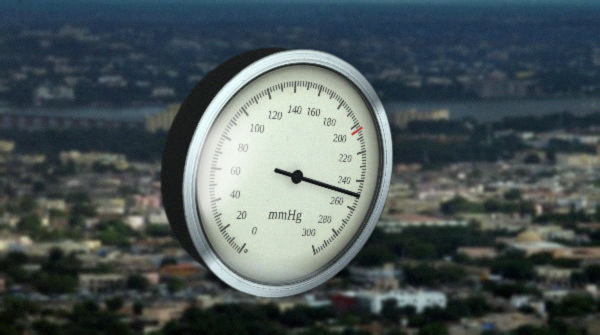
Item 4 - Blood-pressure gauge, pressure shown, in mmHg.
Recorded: 250 mmHg
